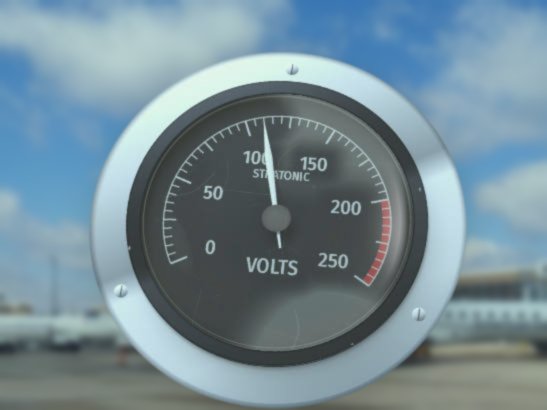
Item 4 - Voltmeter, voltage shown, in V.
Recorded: 110 V
